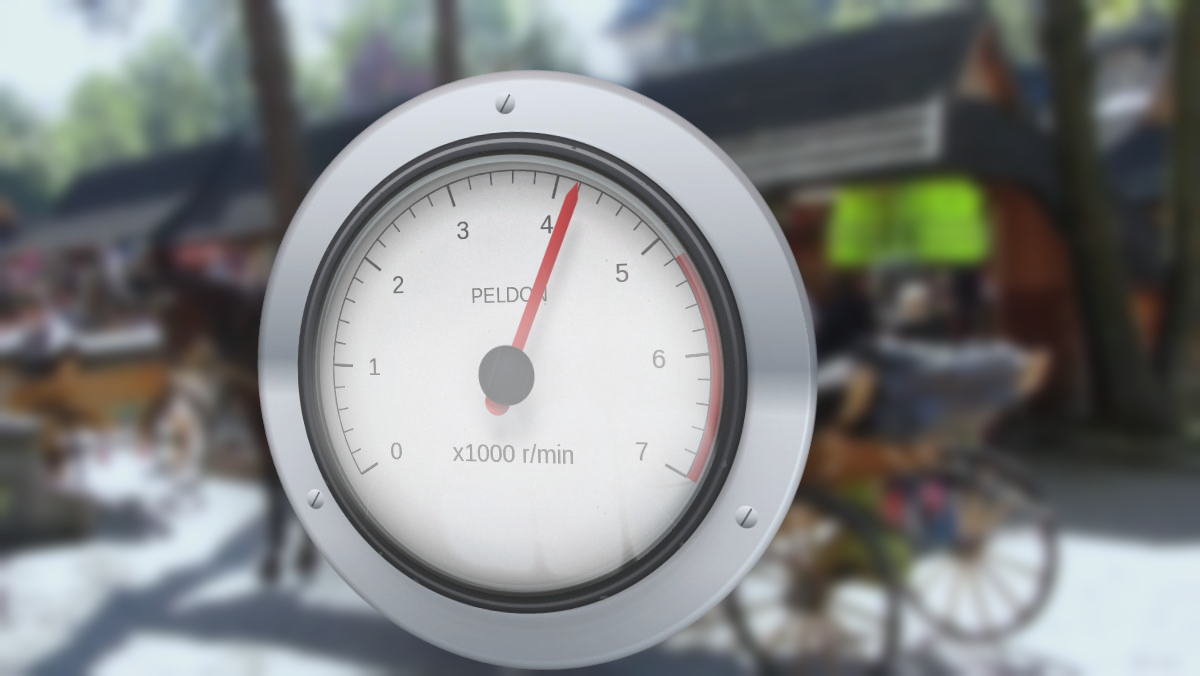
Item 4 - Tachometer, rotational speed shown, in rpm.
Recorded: 4200 rpm
